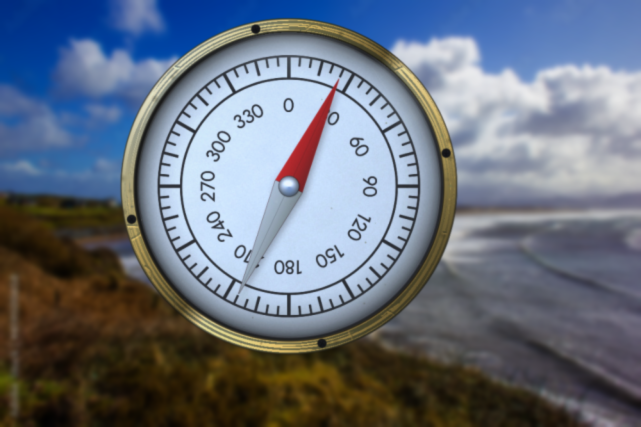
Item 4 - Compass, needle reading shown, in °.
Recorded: 25 °
